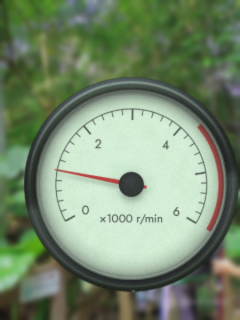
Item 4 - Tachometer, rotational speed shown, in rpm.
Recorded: 1000 rpm
